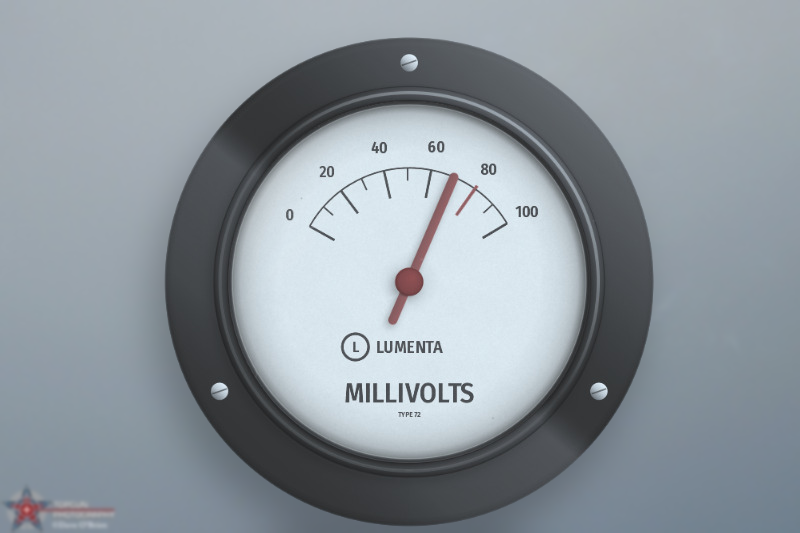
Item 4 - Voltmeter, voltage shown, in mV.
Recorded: 70 mV
